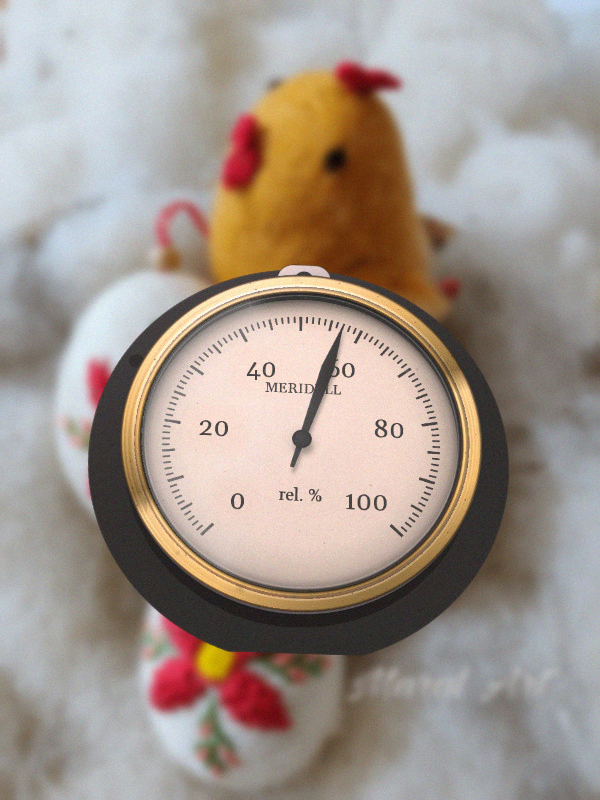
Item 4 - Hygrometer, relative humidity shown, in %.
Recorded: 57 %
